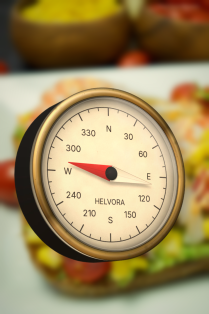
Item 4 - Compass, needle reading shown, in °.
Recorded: 280 °
